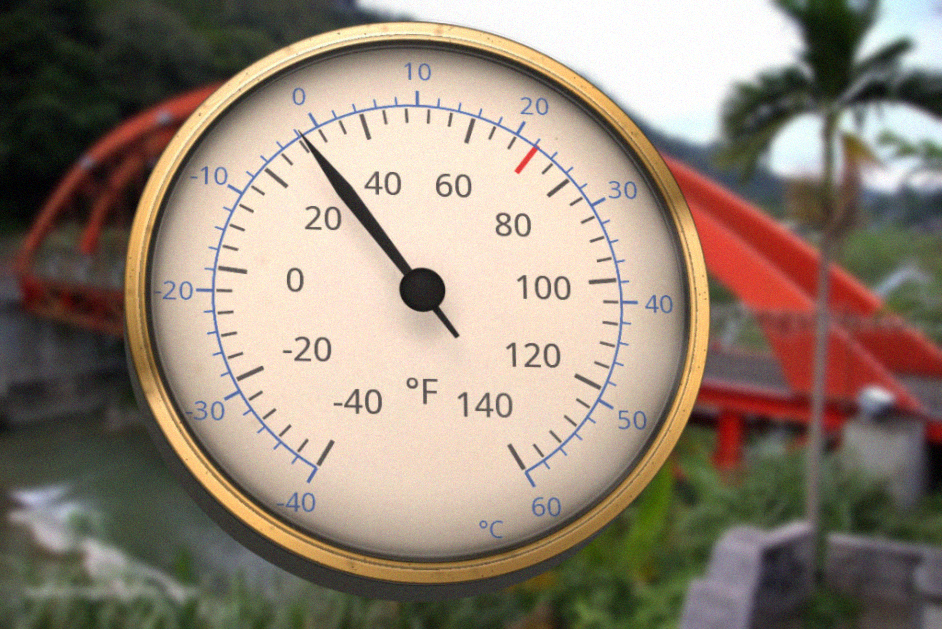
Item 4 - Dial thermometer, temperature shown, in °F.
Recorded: 28 °F
